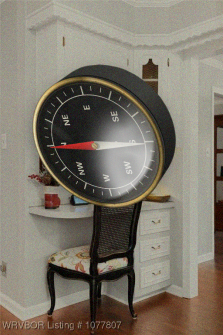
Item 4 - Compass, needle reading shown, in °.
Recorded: 0 °
